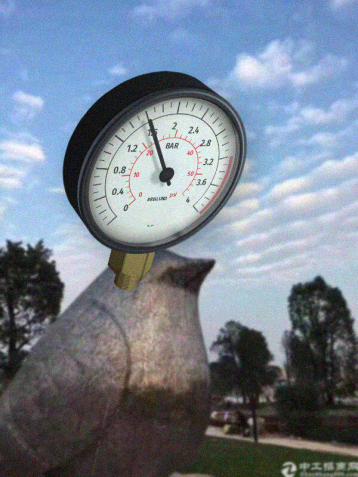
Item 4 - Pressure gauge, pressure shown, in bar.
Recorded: 1.6 bar
